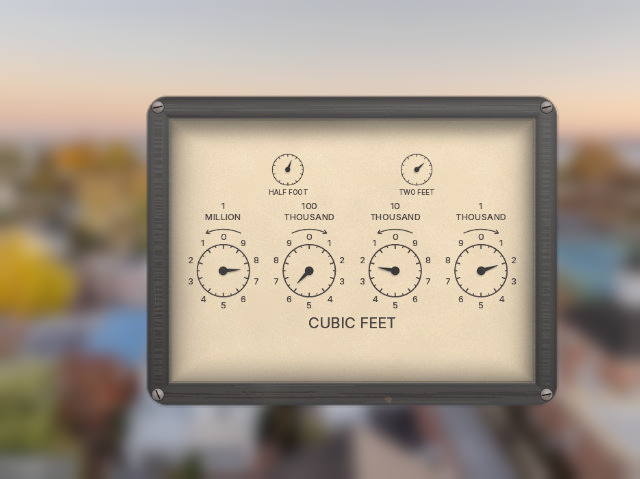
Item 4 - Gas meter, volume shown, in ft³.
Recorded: 762200 ft³
